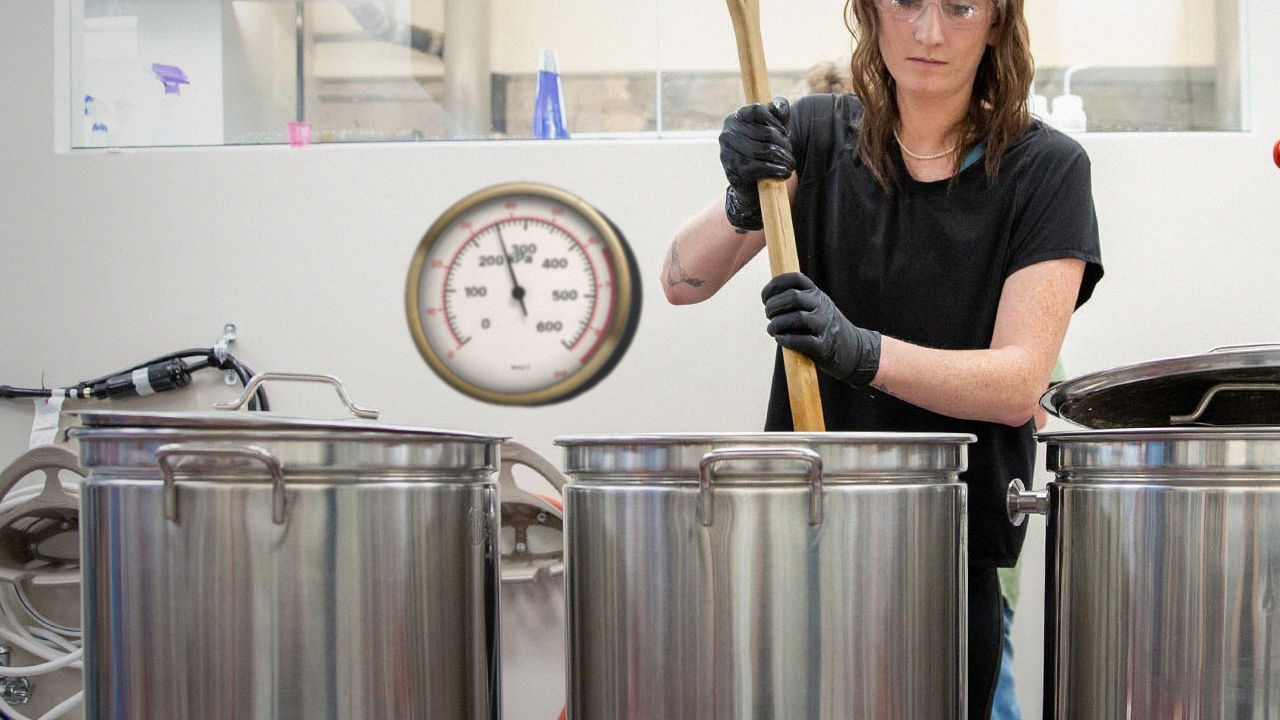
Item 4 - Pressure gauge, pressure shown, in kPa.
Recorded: 250 kPa
